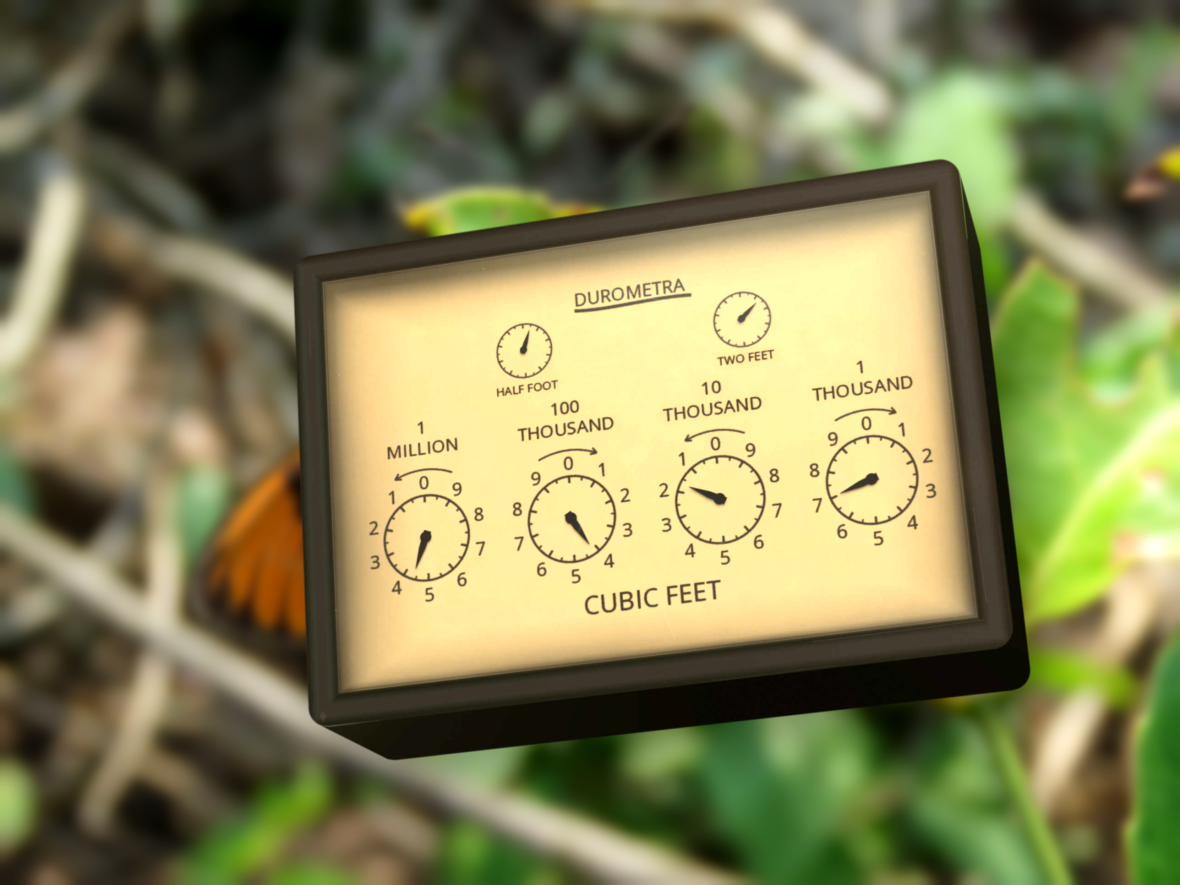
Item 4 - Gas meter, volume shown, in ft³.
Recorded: 441700 ft³
